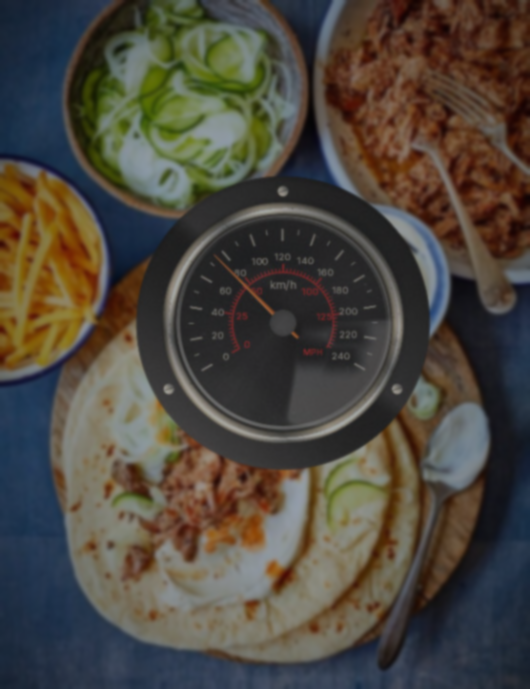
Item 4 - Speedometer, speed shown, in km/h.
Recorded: 75 km/h
